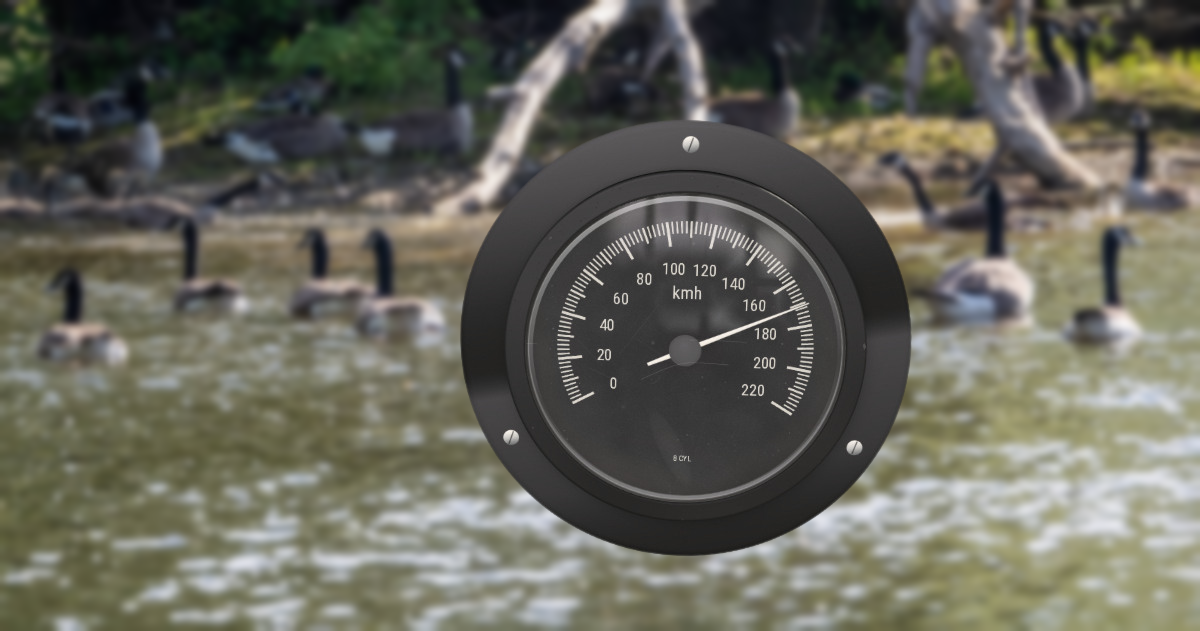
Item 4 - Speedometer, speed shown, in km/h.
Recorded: 170 km/h
